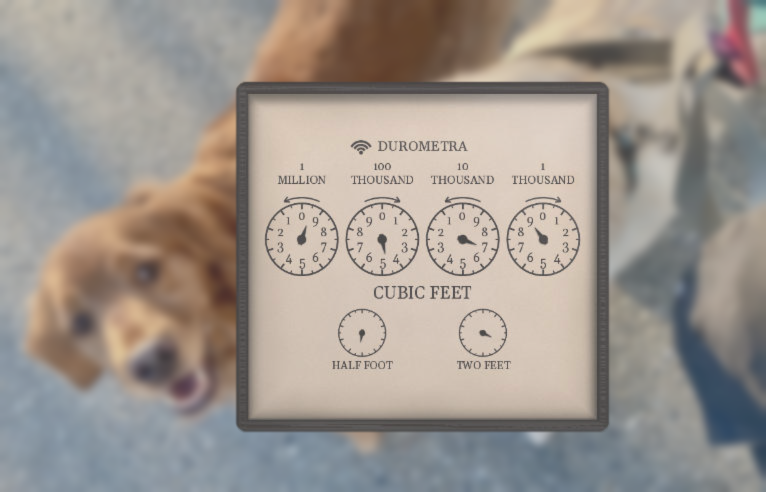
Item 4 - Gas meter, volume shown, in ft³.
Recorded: 946900 ft³
